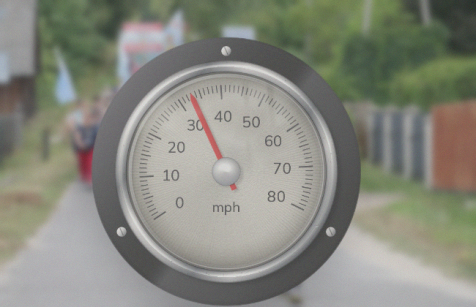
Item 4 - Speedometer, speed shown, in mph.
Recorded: 33 mph
